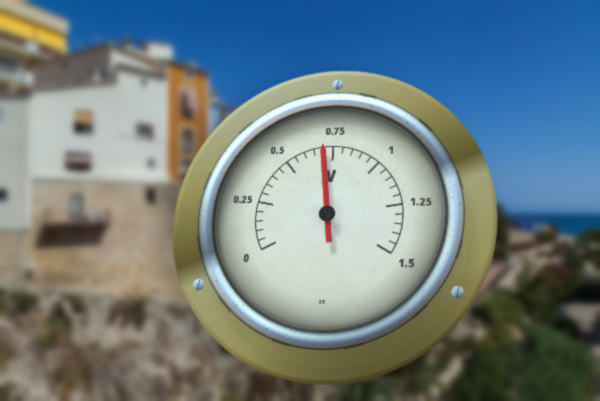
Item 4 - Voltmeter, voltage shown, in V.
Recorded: 0.7 V
